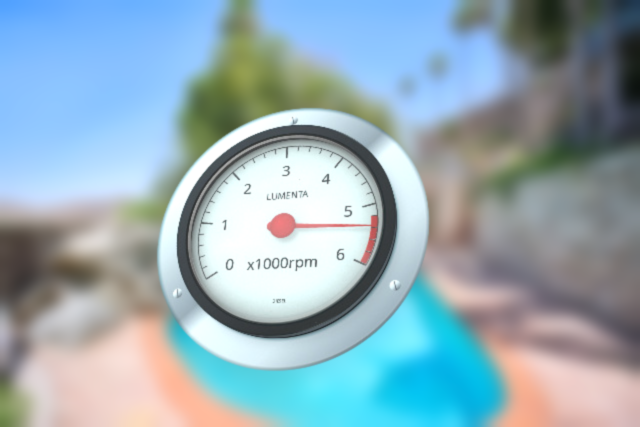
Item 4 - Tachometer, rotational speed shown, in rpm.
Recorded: 5400 rpm
